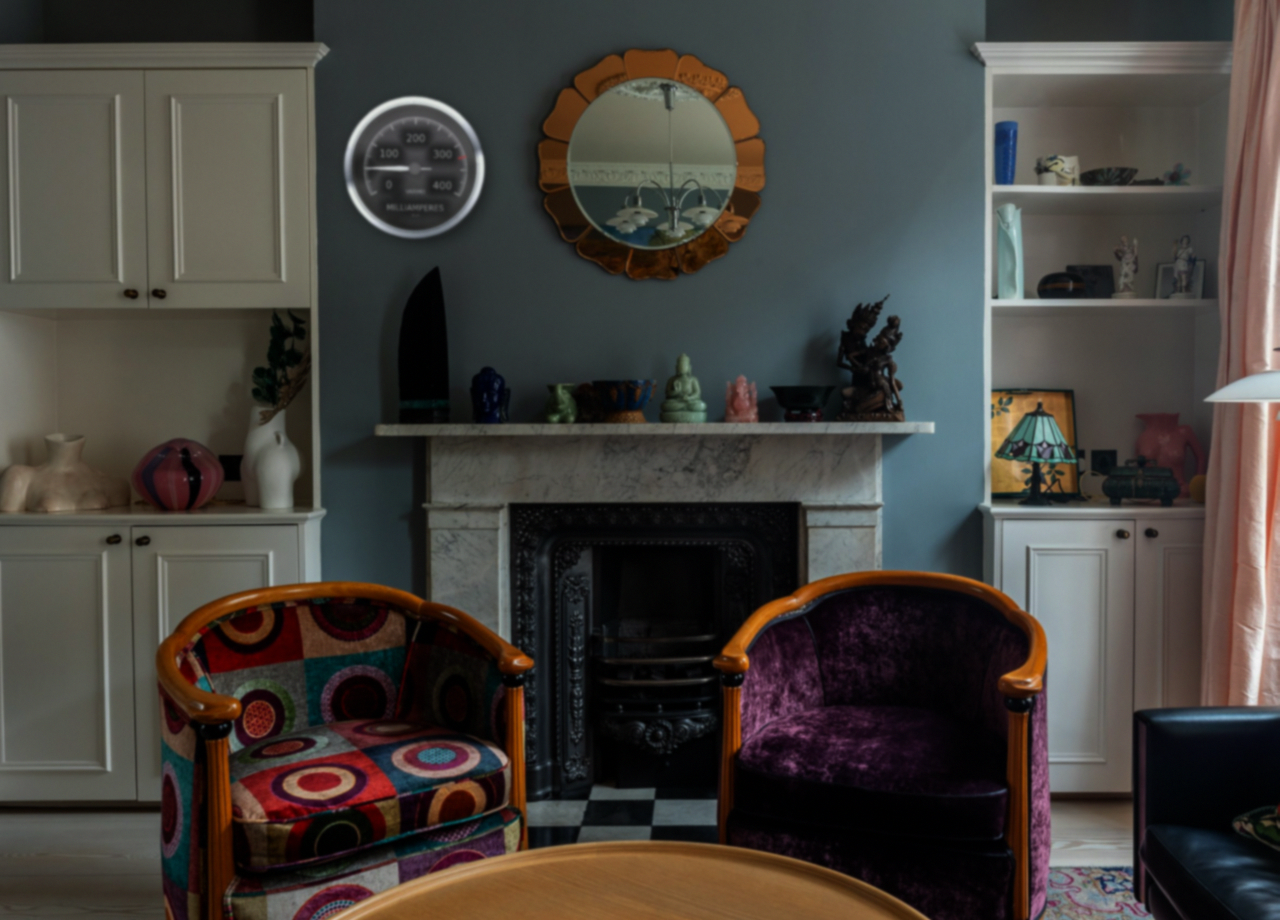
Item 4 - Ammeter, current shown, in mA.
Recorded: 50 mA
